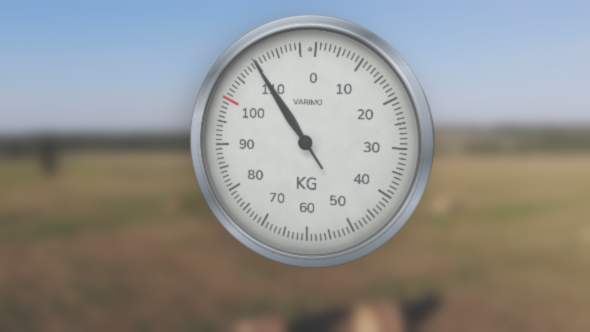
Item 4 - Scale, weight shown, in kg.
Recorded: 110 kg
